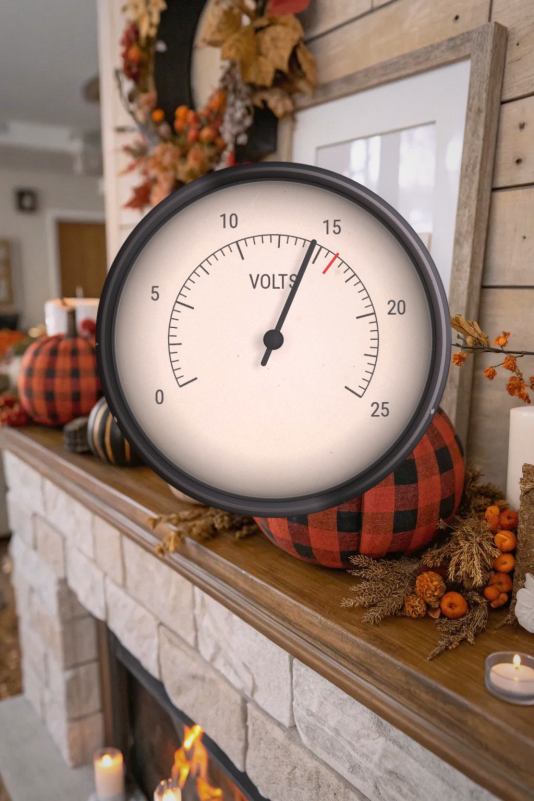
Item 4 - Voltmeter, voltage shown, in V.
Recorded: 14.5 V
